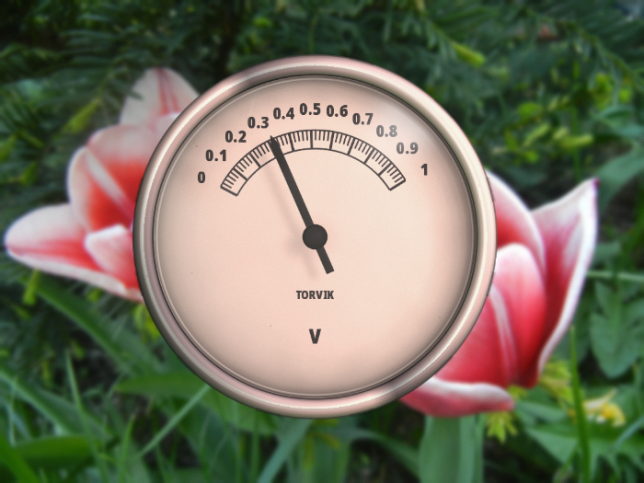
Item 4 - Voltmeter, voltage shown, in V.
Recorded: 0.32 V
